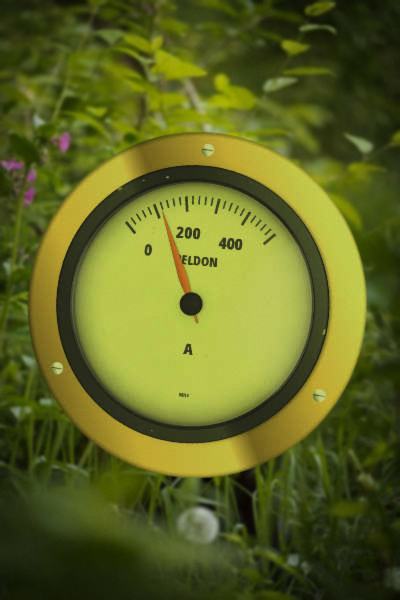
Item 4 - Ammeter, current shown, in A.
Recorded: 120 A
